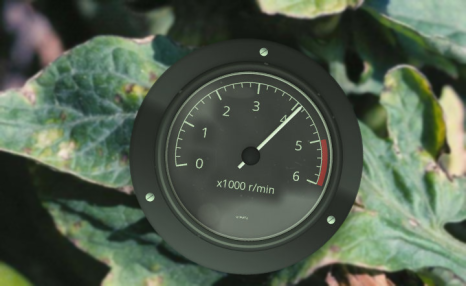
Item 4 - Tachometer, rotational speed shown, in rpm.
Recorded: 4100 rpm
